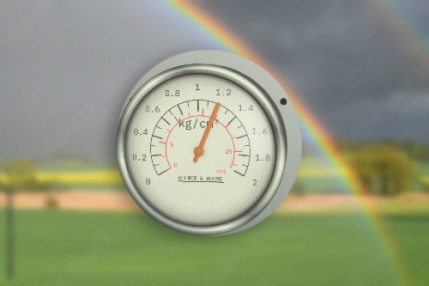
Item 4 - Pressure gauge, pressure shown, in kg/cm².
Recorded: 1.2 kg/cm²
